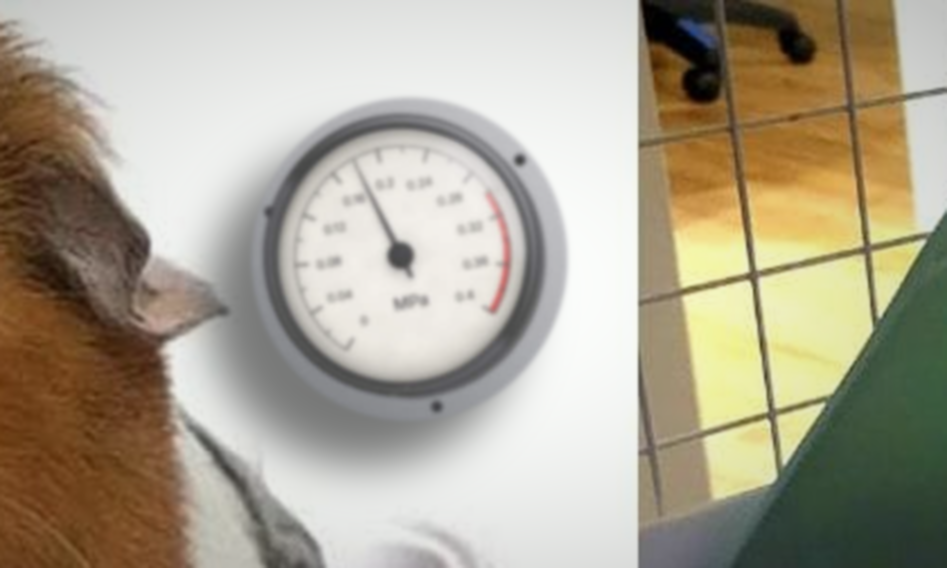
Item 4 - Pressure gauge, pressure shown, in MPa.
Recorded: 0.18 MPa
